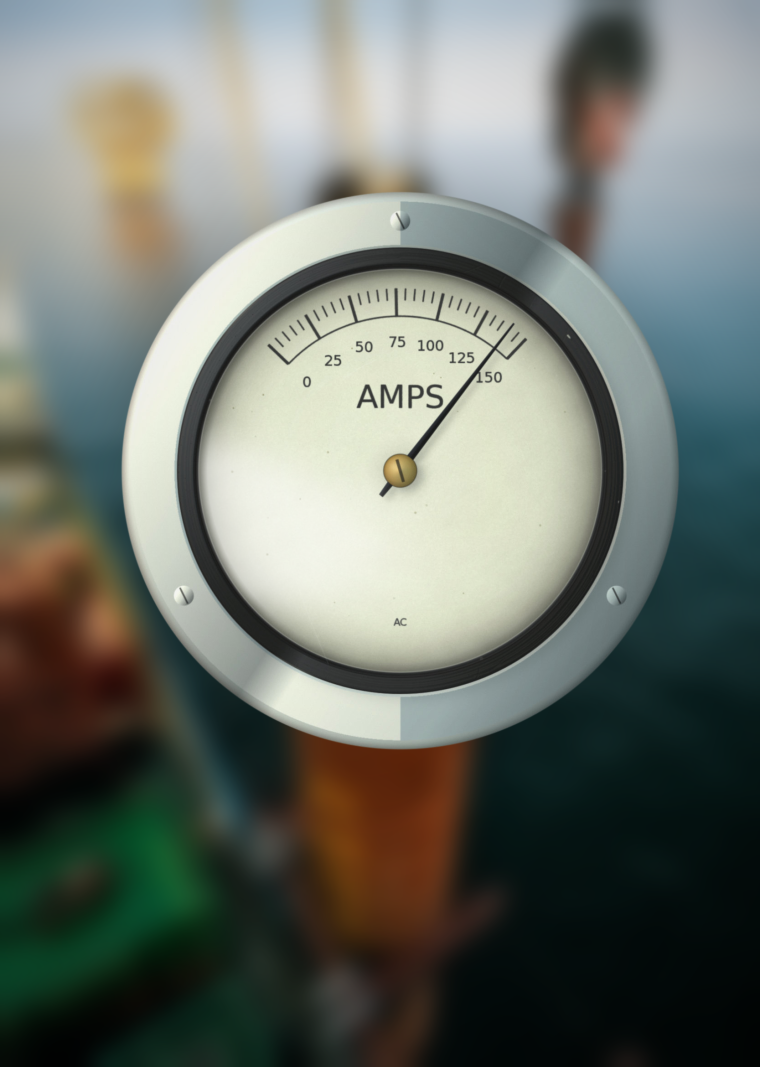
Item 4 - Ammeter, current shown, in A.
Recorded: 140 A
